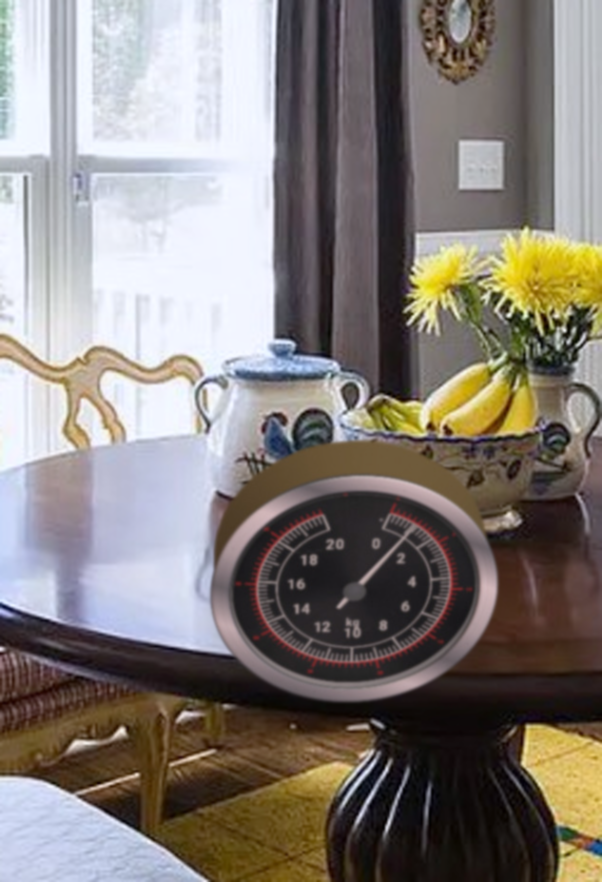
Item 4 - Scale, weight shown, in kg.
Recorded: 1 kg
